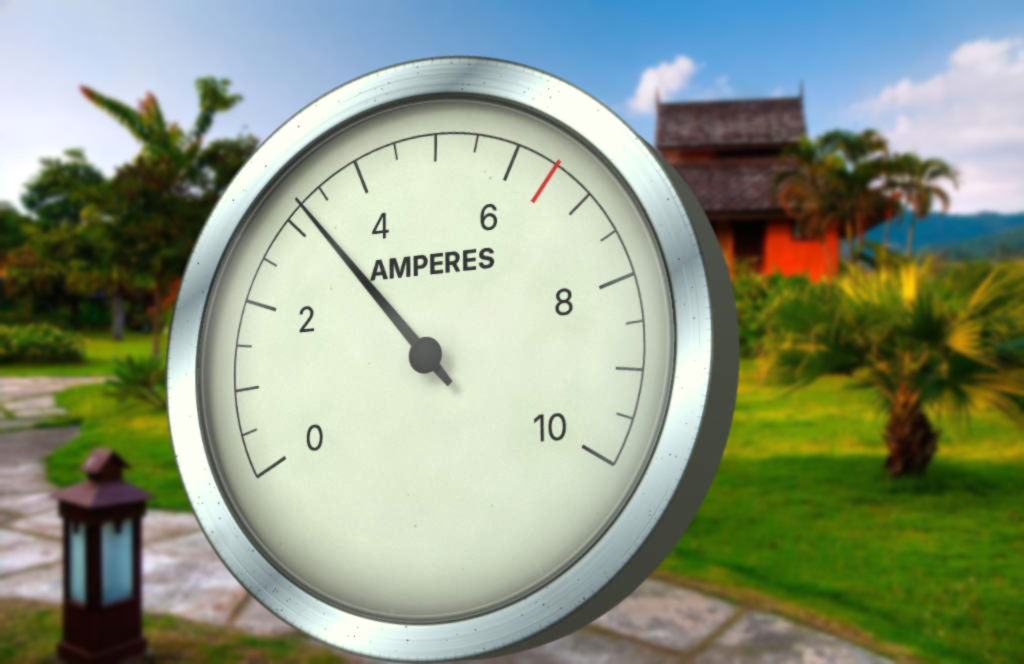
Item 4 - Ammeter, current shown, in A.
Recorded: 3.25 A
